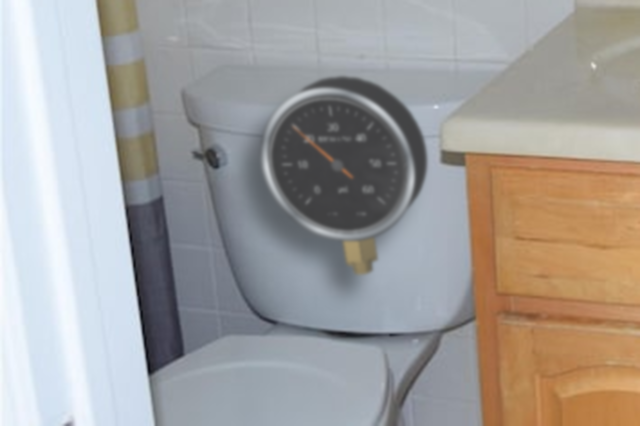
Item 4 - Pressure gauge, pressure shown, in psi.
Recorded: 20 psi
